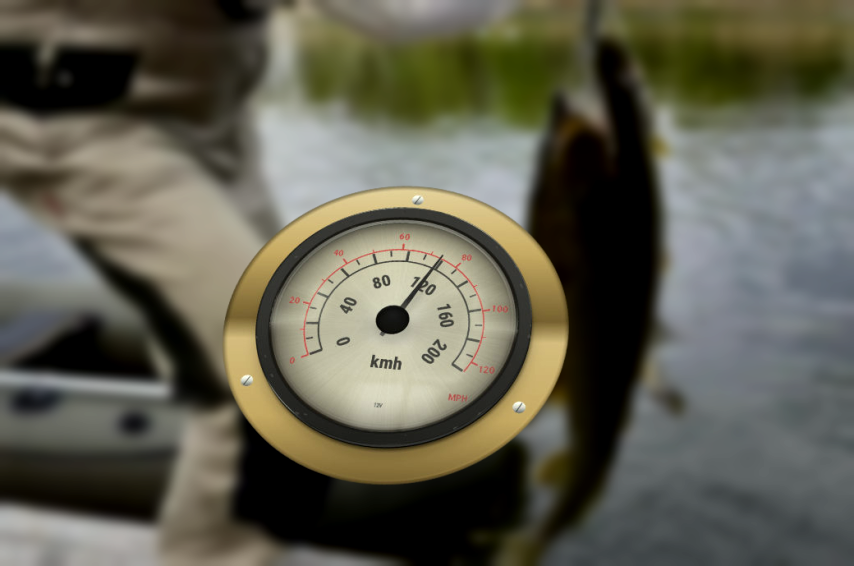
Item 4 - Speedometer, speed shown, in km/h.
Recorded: 120 km/h
